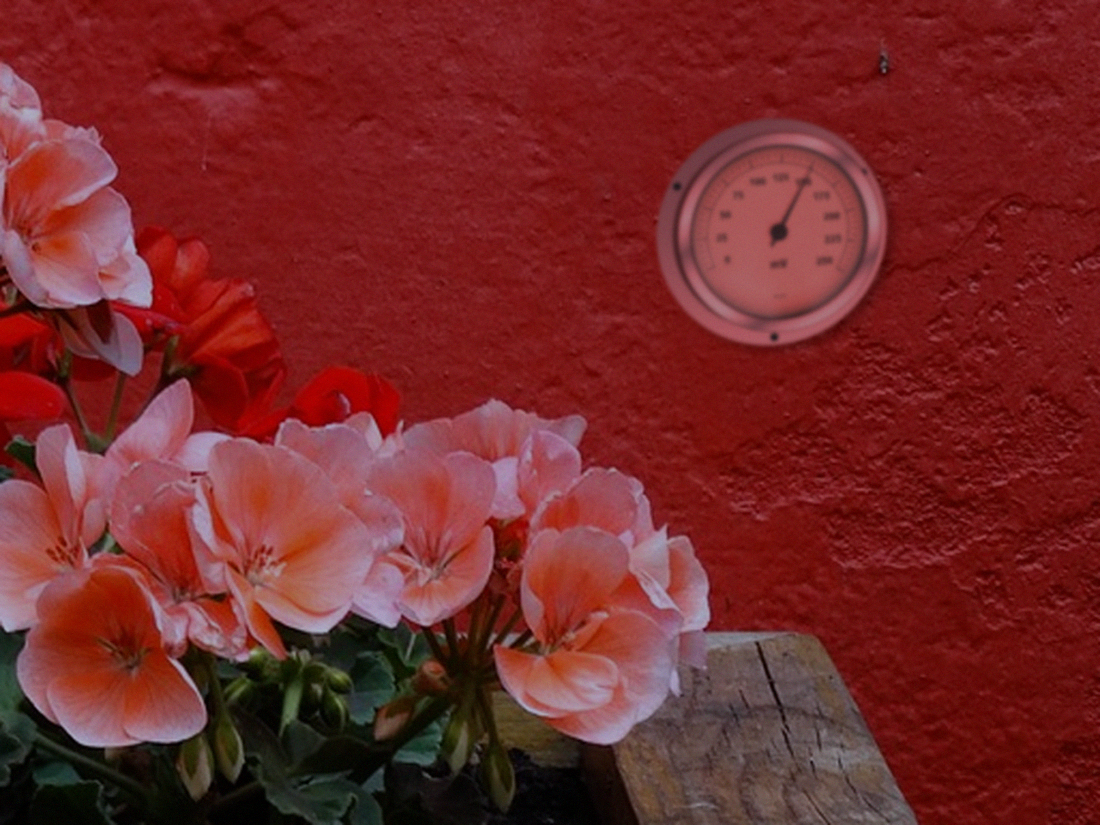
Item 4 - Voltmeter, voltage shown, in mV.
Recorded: 150 mV
